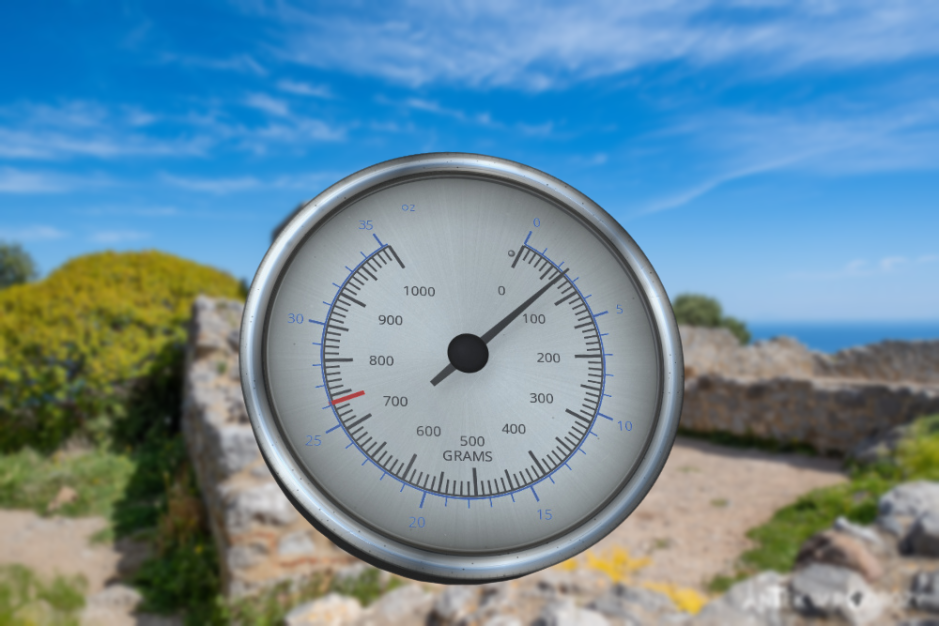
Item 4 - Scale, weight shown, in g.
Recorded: 70 g
